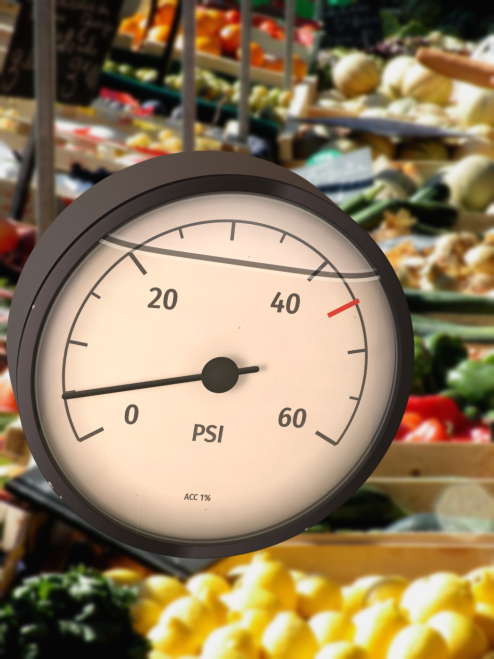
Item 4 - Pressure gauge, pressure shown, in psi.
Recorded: 5 psi
